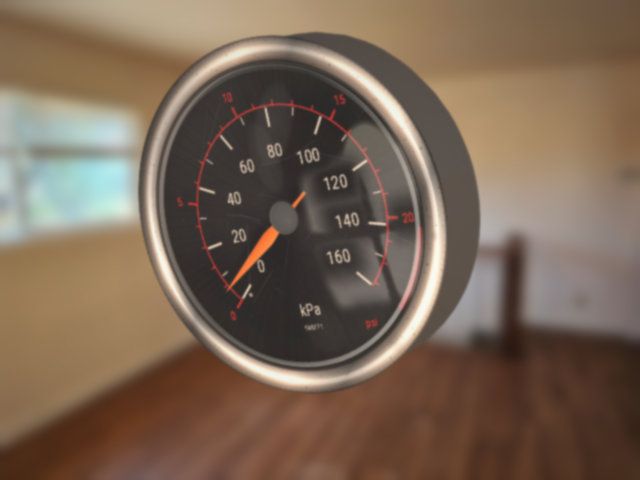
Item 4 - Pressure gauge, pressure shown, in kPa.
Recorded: 5 kPa
